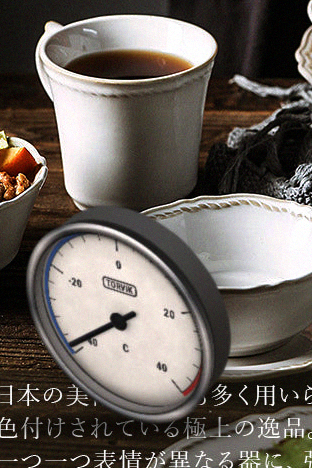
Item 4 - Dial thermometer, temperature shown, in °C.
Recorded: -38 °C
